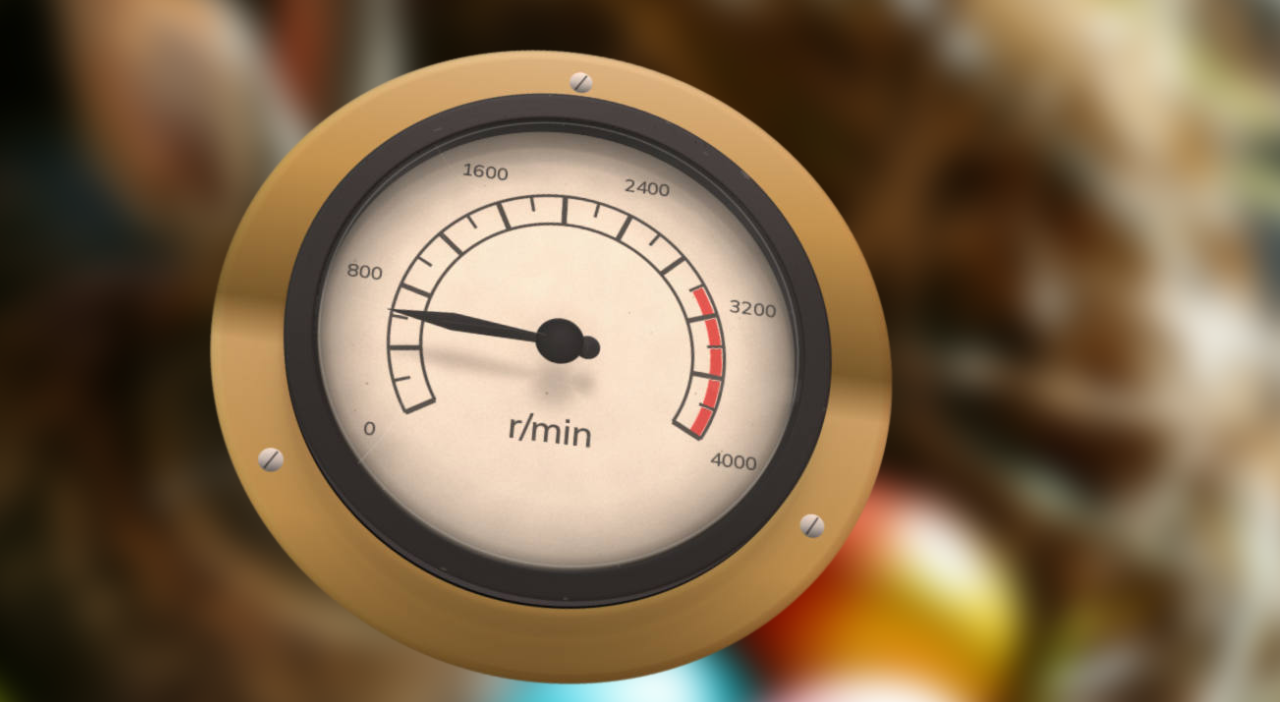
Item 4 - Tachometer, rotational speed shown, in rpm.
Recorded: 600 rpm
